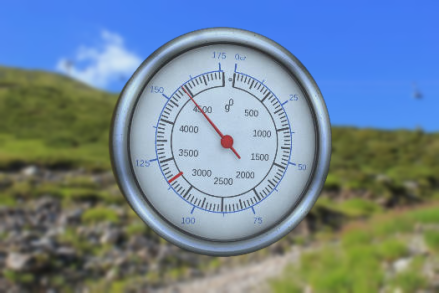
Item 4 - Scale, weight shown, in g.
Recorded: 4450 g
